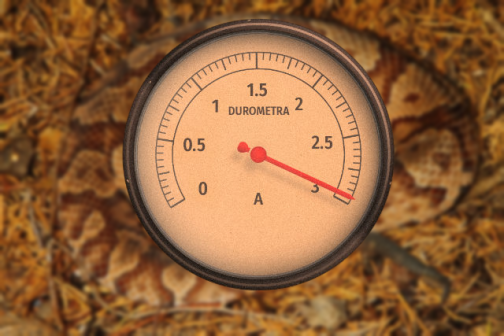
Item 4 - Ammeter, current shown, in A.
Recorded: 2.95 A
